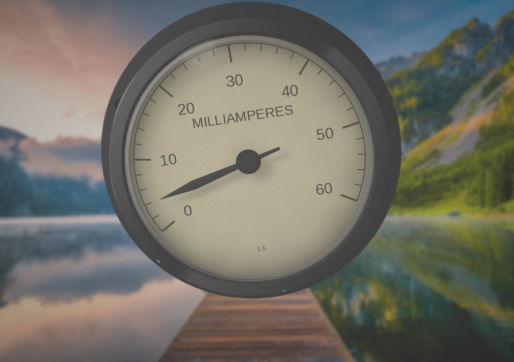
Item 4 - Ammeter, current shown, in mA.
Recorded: 4 mA
